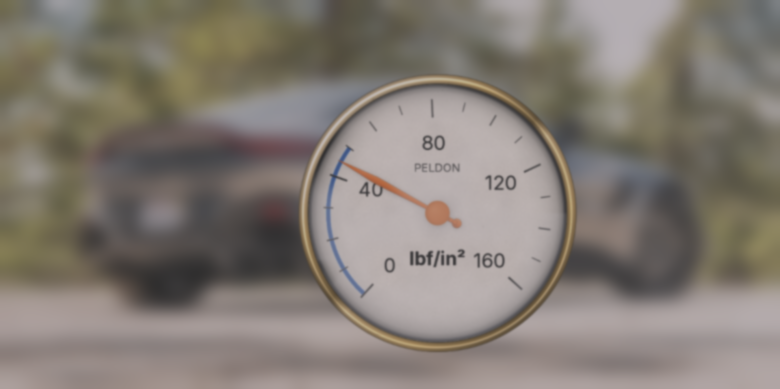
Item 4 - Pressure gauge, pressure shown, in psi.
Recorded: 45 psi
